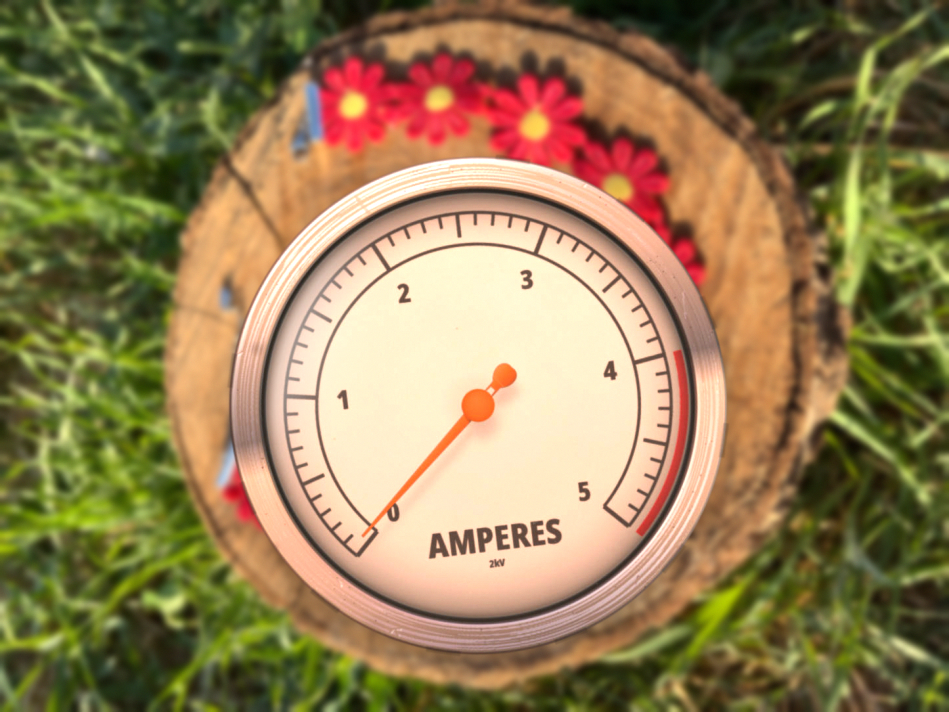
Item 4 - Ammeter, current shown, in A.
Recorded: 0.05 A
